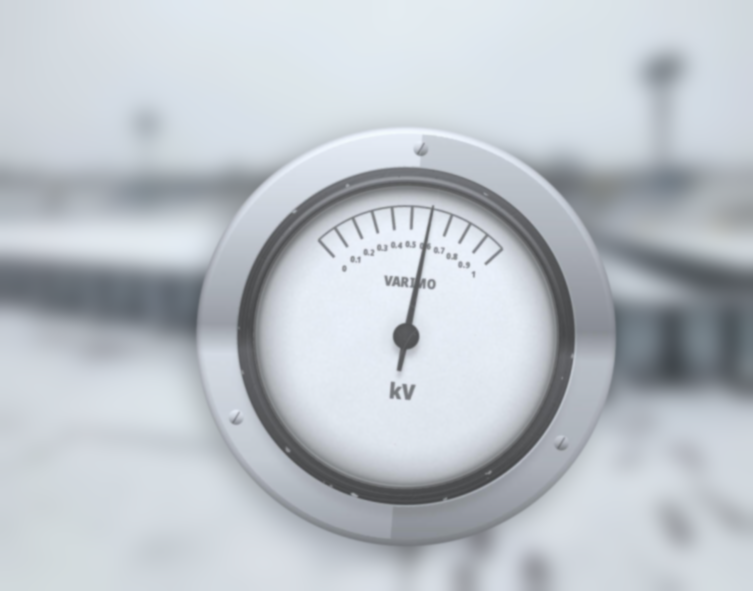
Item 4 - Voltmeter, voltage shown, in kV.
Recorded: 0.6 kV
